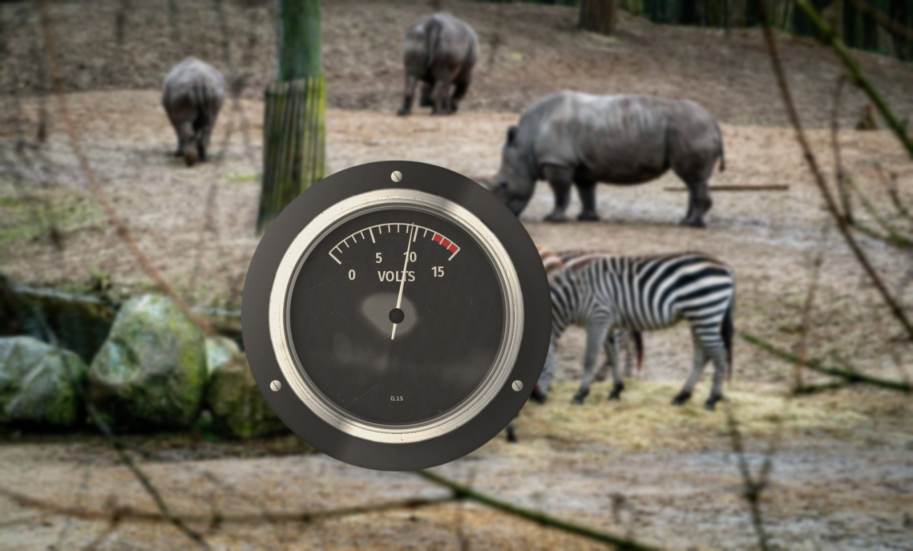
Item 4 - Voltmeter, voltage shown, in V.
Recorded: 9.5 V
